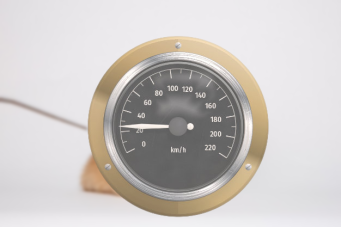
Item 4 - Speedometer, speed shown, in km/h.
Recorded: 25 km/h
